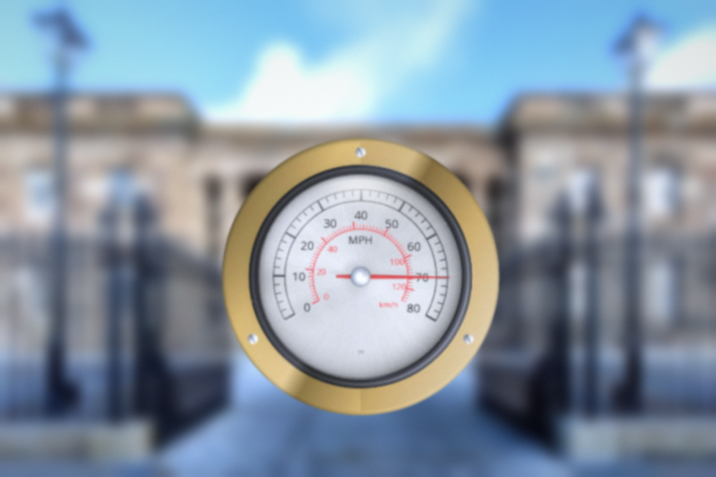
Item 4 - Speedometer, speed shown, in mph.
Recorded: 70 mph
